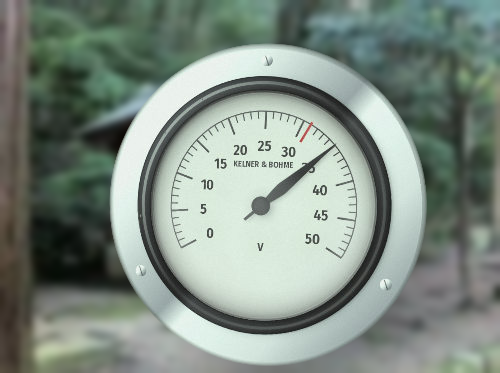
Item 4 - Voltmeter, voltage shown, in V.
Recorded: 35 V
